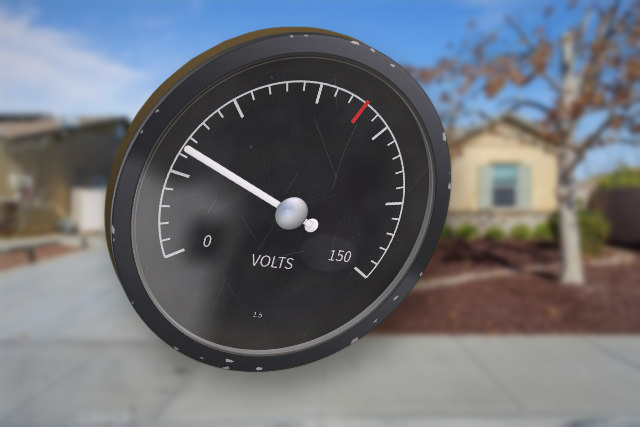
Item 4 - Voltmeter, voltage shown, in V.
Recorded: 32.5 V
